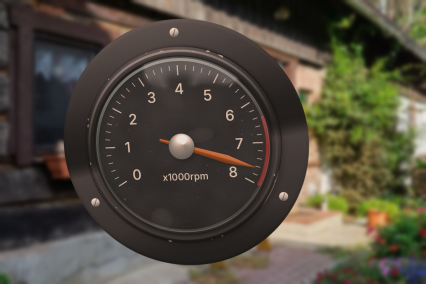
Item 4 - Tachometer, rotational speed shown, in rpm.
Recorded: 7600 rpm
